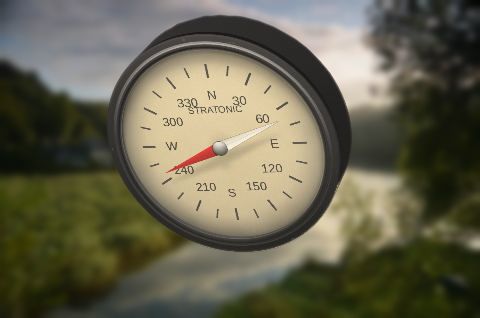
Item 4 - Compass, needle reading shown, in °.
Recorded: 247.5 °
